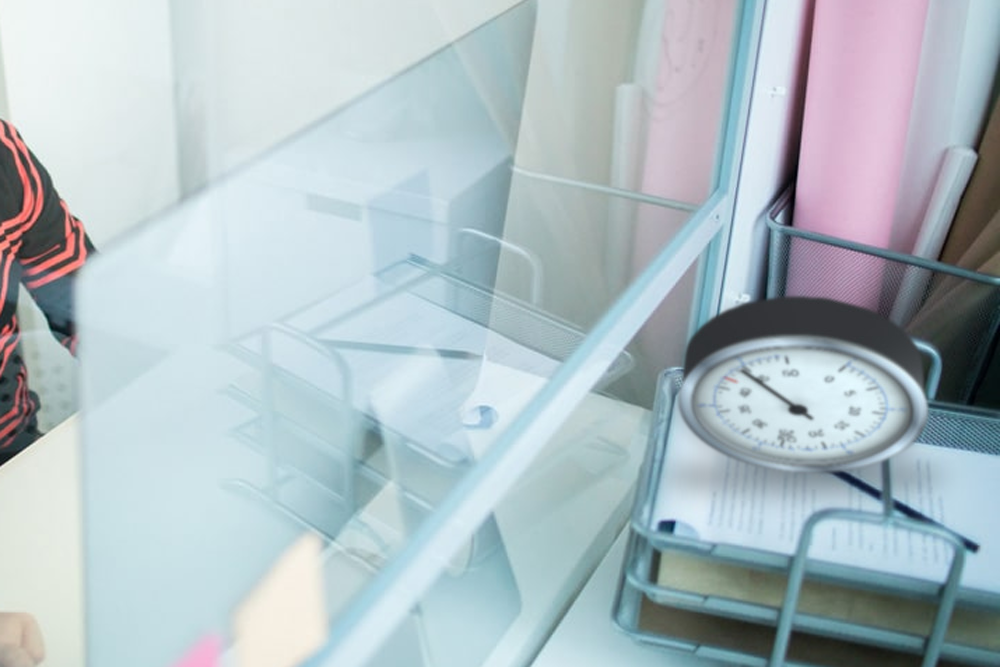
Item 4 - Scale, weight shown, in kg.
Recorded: 45 kg
